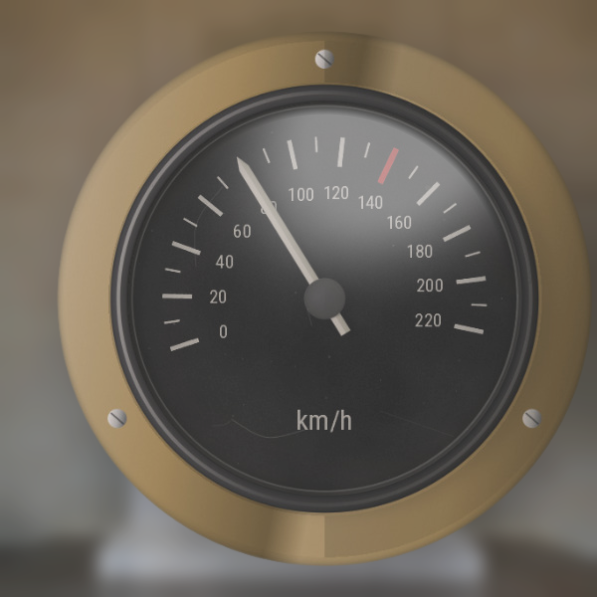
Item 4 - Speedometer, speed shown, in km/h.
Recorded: 80 km/h
